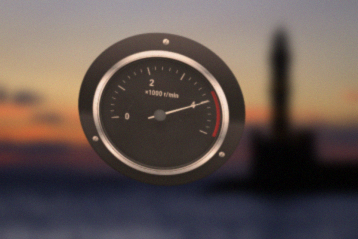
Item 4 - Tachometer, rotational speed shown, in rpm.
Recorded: 4000 rpm
